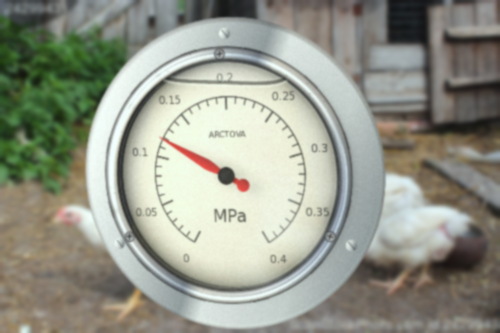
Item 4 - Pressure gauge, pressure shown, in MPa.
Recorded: 0.12 MPa
